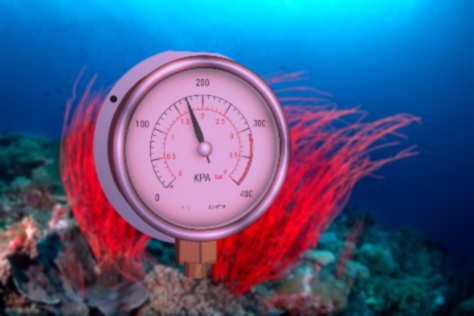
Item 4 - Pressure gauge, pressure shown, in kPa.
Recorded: 170 kPa
